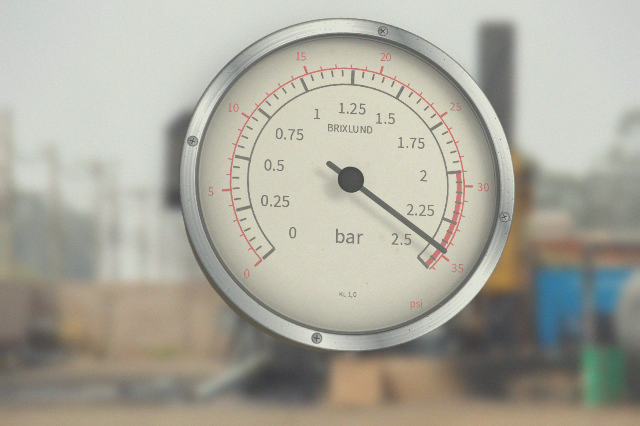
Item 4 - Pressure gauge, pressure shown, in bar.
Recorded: 2.4 bar
